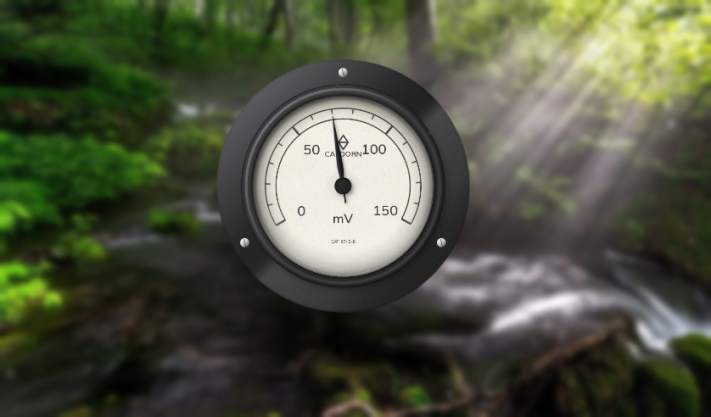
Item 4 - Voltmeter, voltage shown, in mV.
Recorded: 70 mV
